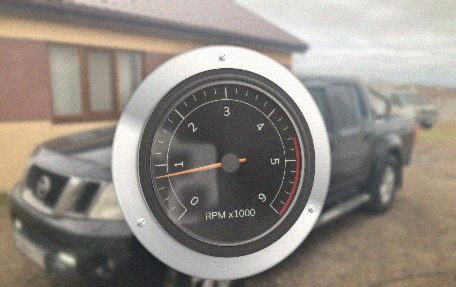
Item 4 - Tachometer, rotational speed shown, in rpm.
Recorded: 800 rpm
